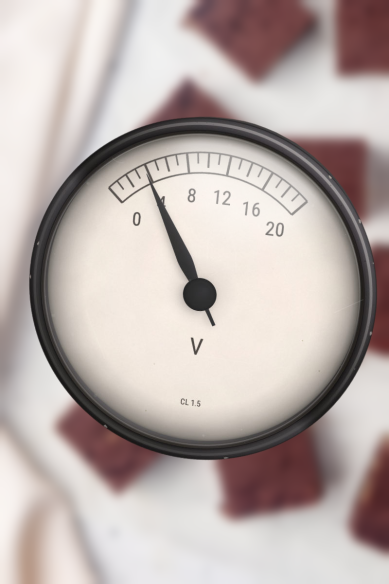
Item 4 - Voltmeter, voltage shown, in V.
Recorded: 4 V
